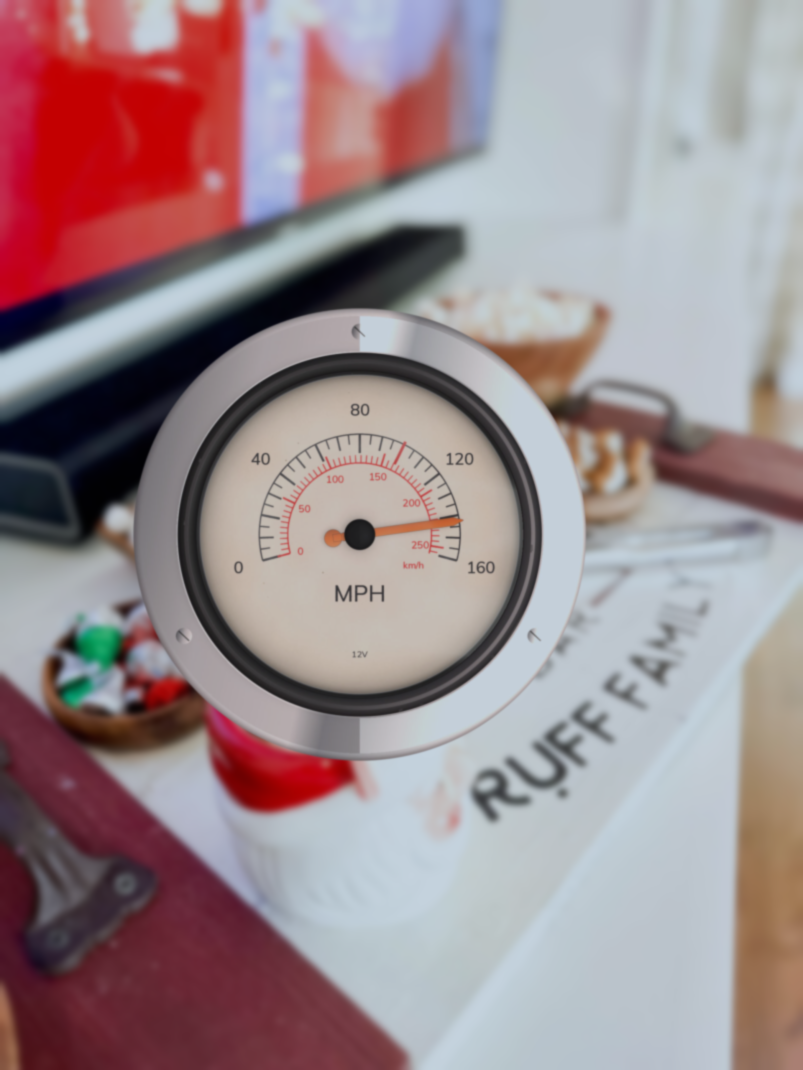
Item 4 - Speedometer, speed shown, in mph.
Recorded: 142.5 mph
